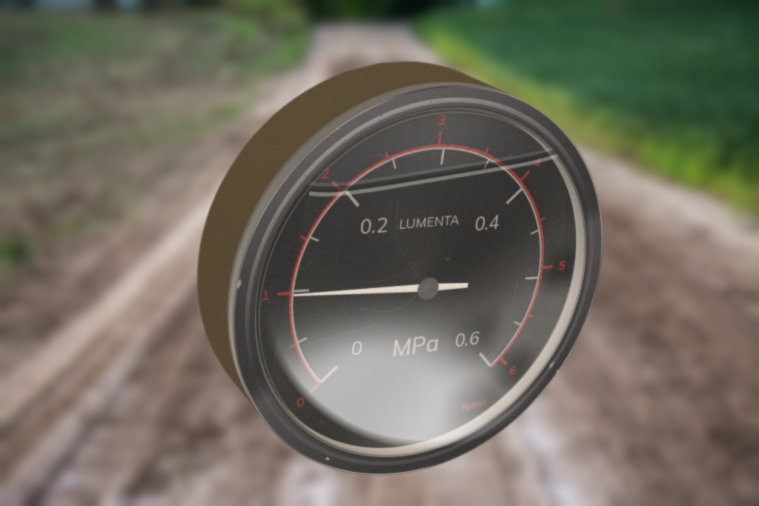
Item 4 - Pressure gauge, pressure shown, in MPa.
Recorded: 0.1 MPa
